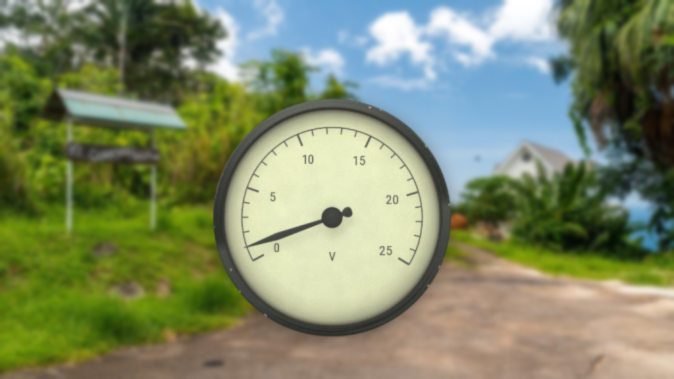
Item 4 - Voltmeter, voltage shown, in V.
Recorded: 1 V
